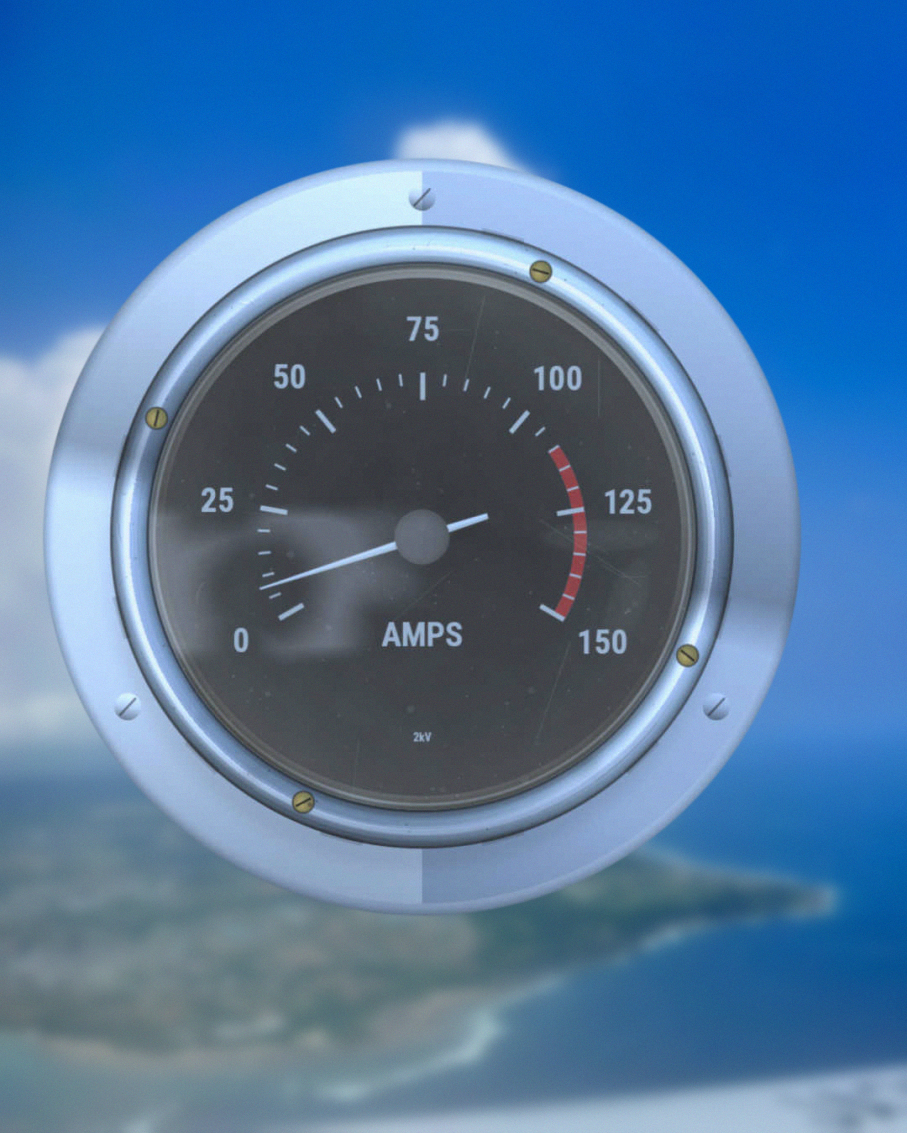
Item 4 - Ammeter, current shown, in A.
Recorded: 7.5 A
